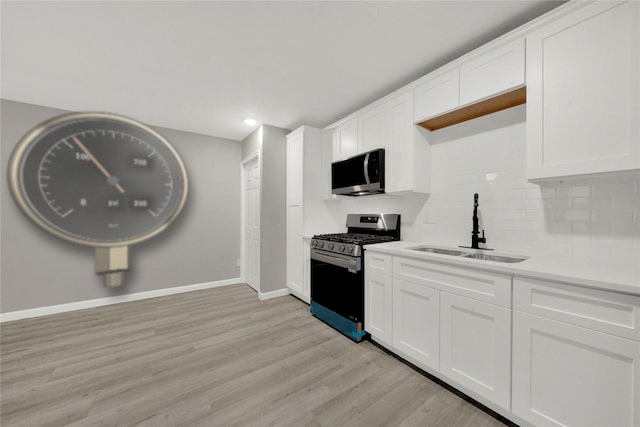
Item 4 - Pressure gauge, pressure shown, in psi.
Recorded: 110 psi
